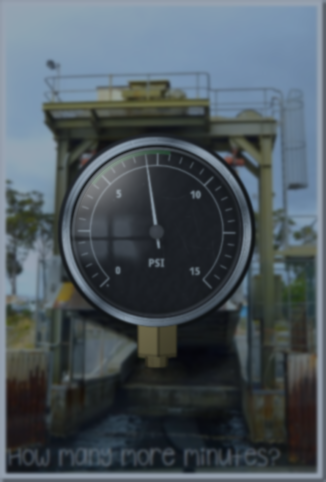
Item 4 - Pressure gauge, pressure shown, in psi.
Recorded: 7 psi
